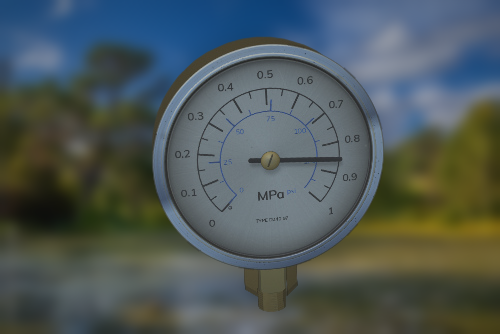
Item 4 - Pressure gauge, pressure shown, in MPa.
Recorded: 0.85 MPa
